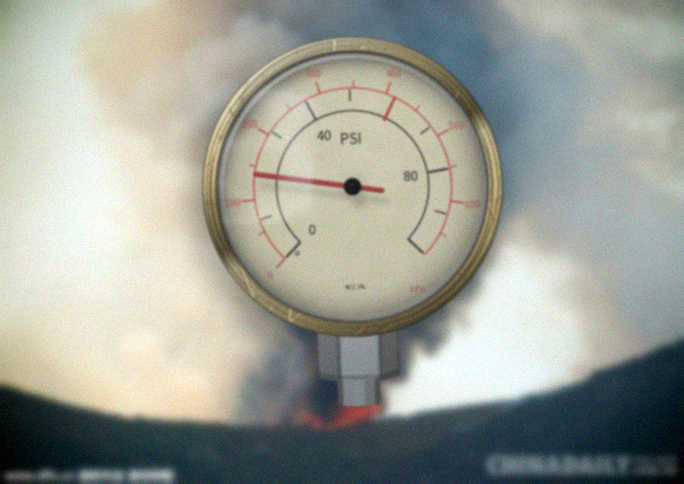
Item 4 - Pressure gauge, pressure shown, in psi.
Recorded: 20 psi
